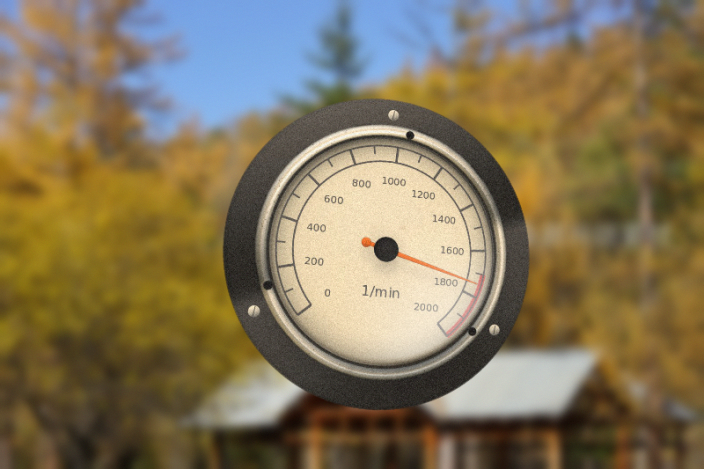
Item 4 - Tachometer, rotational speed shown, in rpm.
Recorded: 1750 rpm
